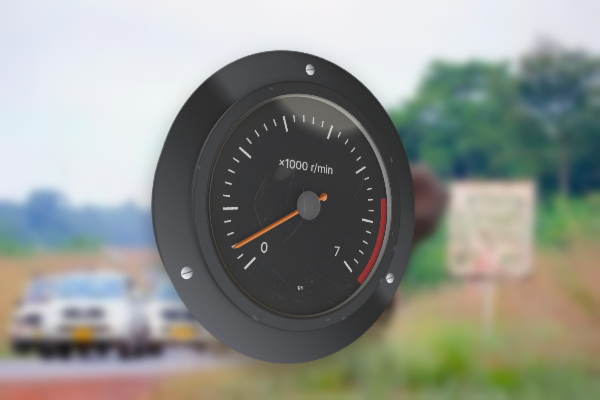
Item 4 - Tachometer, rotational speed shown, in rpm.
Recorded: 400 rpm
